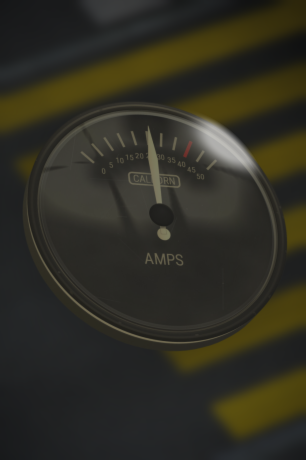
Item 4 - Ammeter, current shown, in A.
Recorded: 25 A
